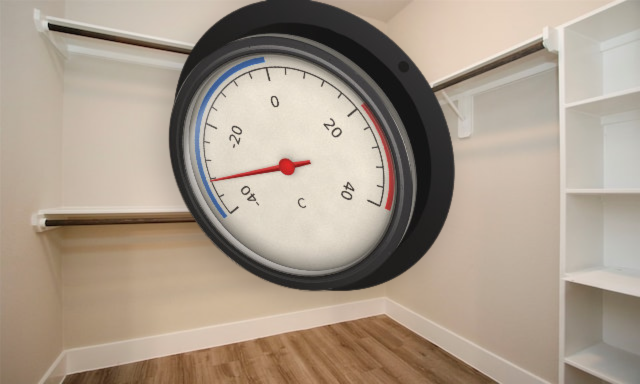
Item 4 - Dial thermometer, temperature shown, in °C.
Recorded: -32 °C
